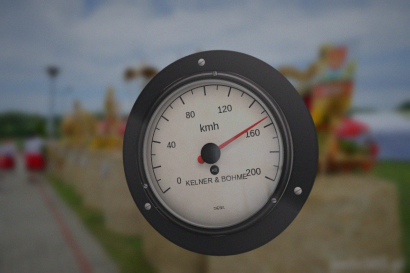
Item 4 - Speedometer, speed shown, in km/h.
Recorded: 155 km/h
